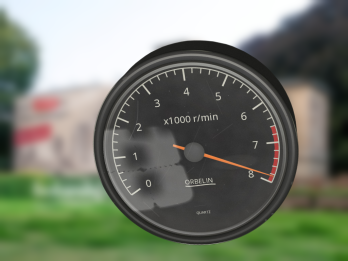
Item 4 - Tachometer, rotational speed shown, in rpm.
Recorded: 7800 rpm
